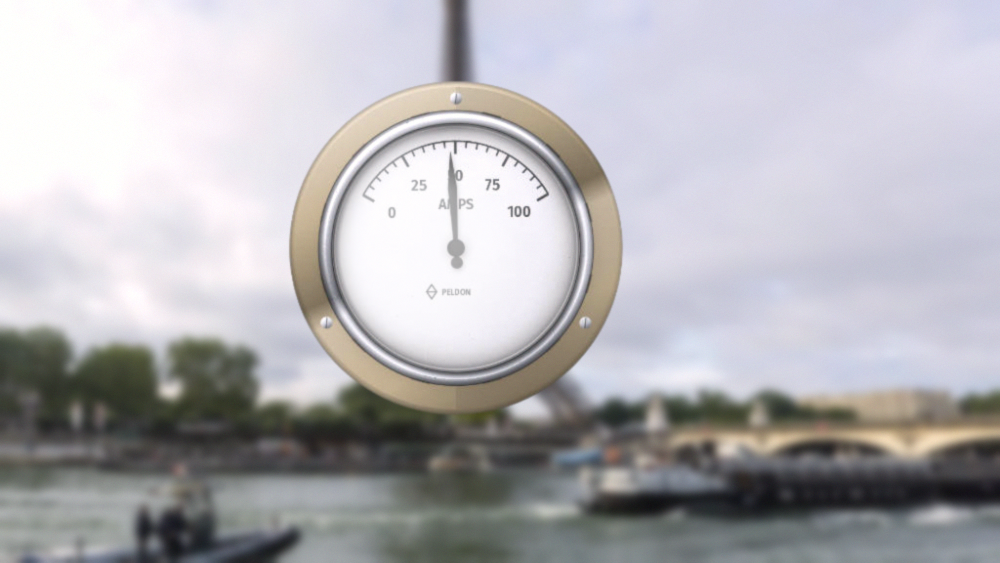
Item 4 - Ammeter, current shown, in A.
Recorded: 47.5 A
